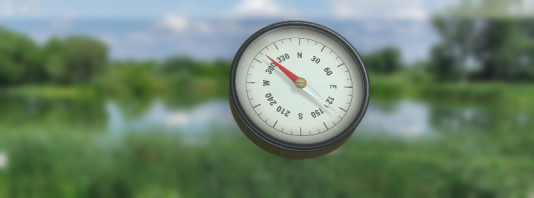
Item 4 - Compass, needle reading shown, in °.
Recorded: 310 °
